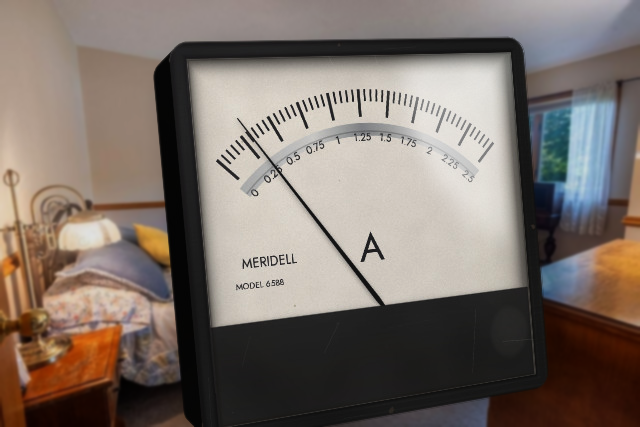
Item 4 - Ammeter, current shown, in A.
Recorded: 0.3 A
